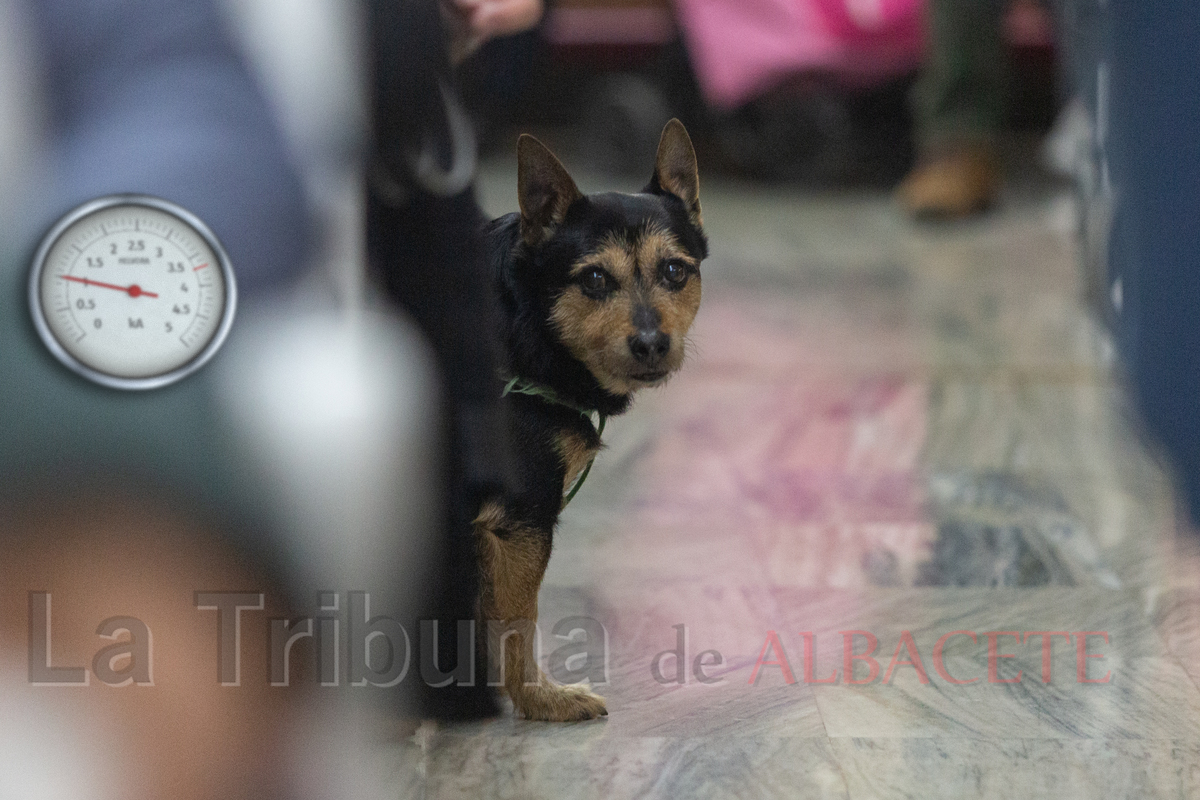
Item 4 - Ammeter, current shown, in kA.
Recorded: 1 kA
